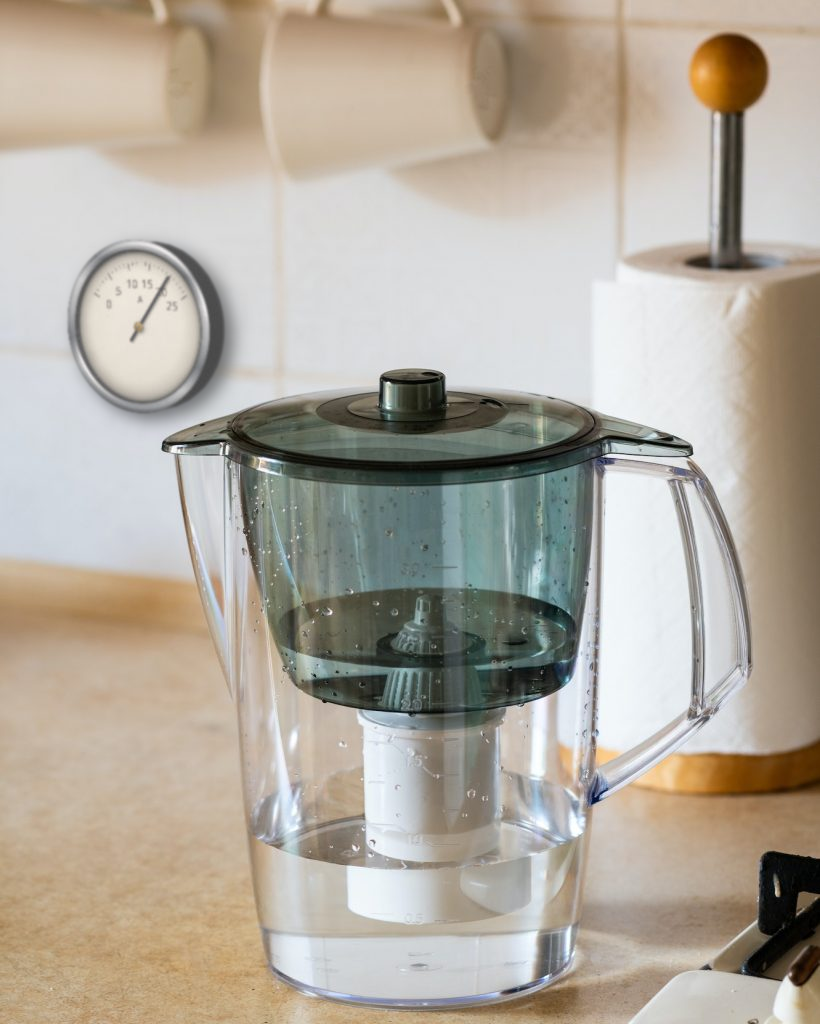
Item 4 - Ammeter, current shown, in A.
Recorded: 20 A
